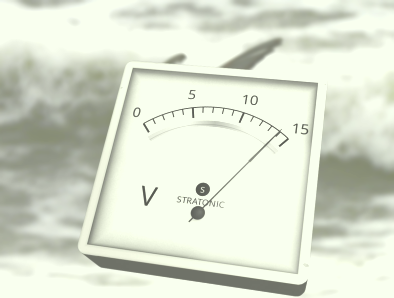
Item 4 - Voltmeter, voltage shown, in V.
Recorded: 14 V
